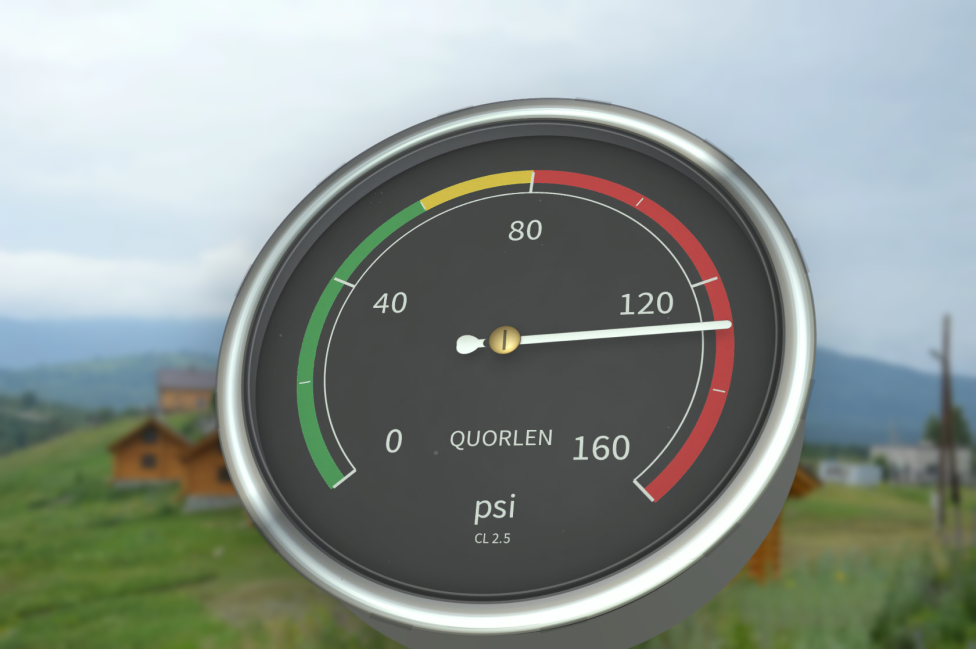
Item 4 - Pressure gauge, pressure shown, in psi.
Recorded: 130 psi
